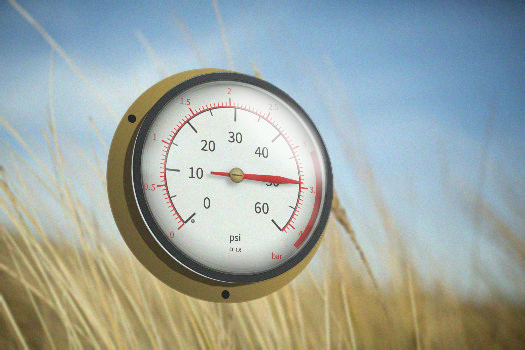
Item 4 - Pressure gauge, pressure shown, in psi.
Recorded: 50 psi
